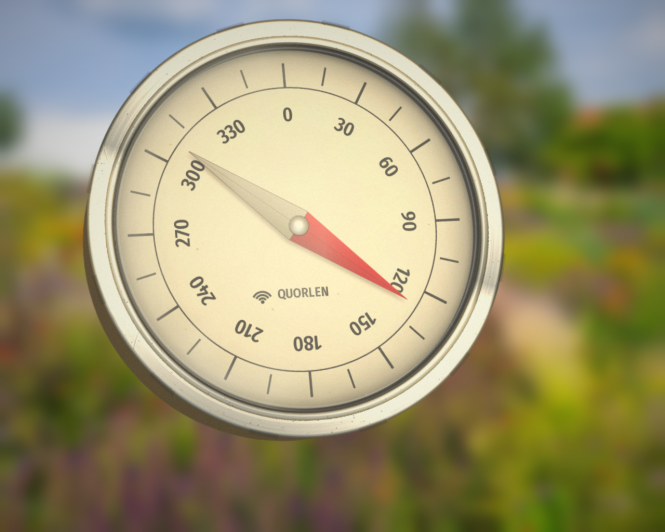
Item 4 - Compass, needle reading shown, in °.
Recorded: 127.5 °
